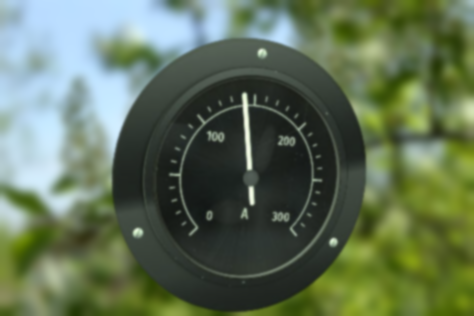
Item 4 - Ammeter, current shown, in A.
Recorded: 140 A
